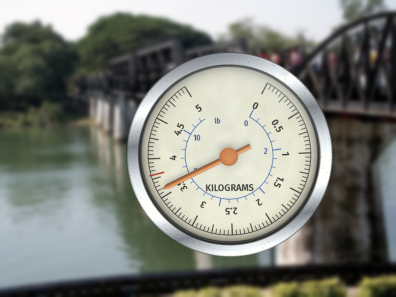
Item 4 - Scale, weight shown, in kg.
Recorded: 3.6 kg
